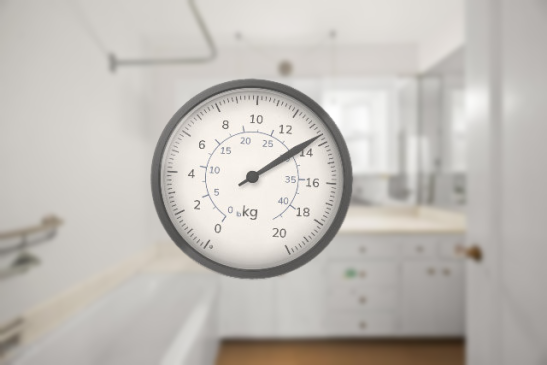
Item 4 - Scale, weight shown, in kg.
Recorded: 13.6 kg
